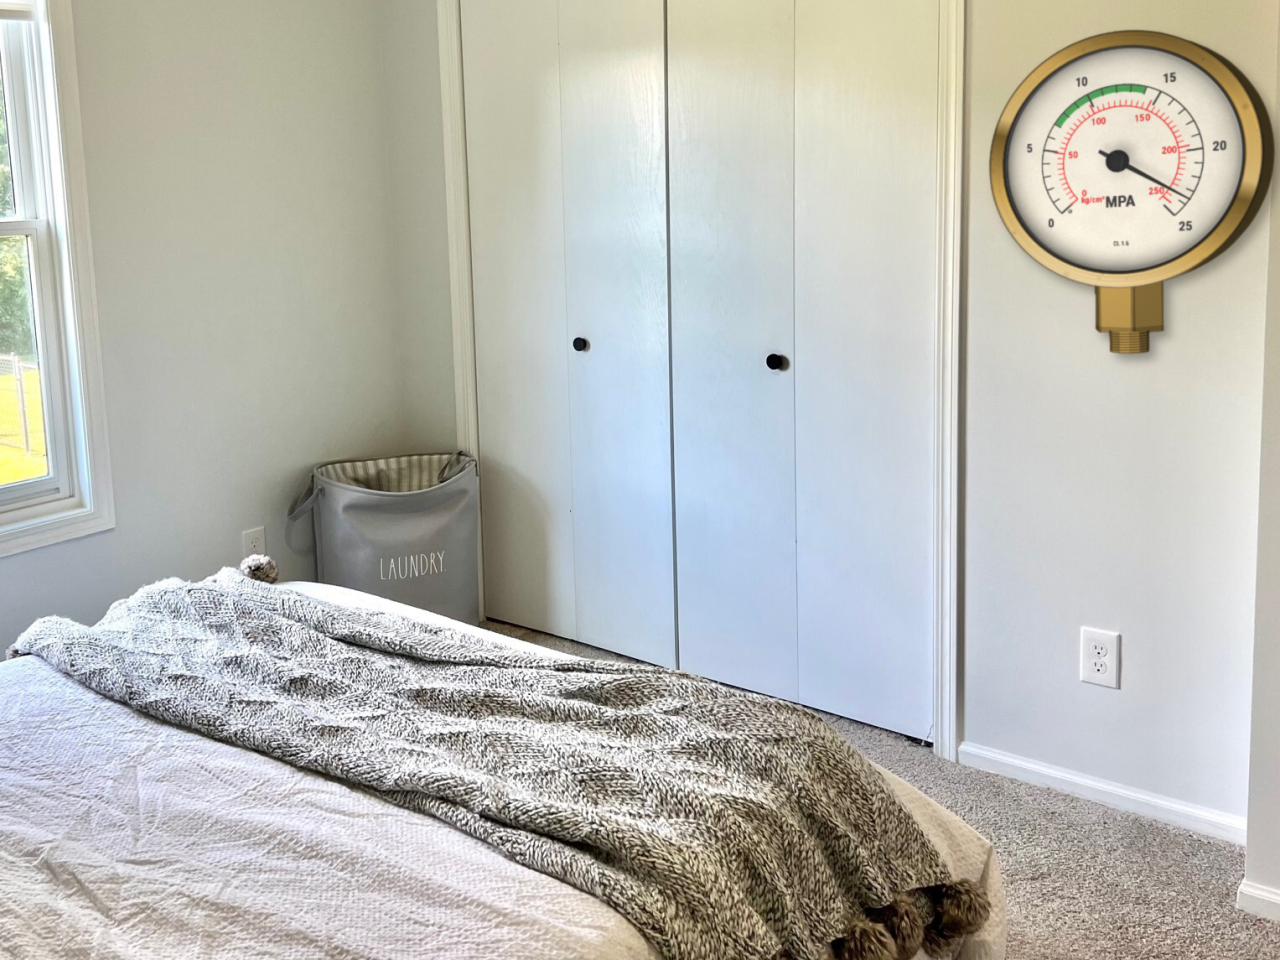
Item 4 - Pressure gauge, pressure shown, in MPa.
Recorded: 23.5 MPa
